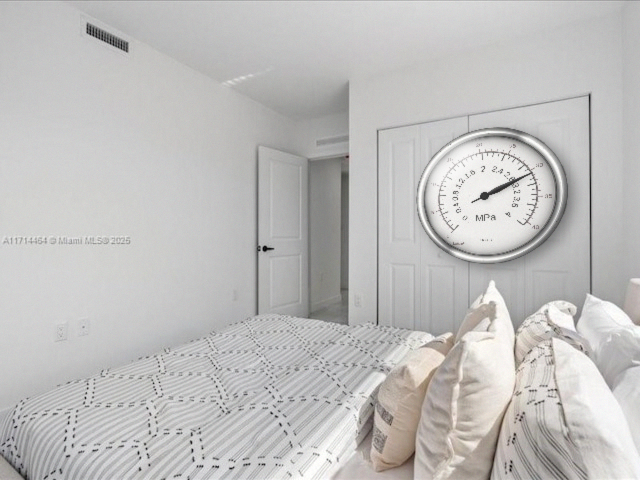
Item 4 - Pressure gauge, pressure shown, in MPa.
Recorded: 3 MPa
